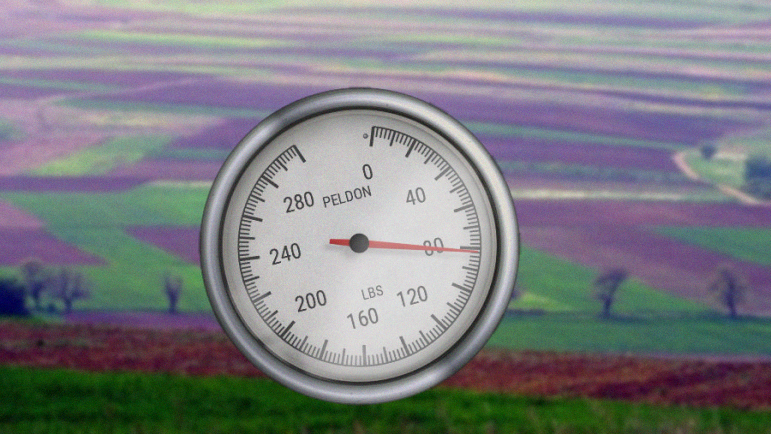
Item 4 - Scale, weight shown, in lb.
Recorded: 82 lb
